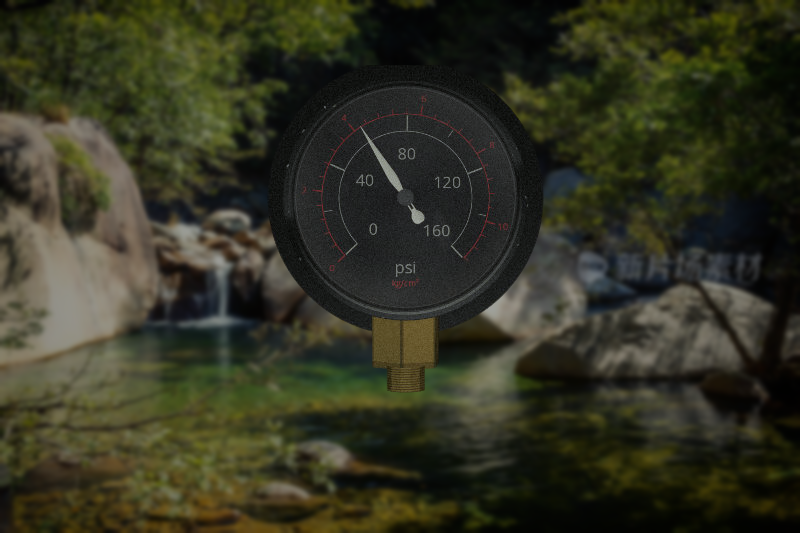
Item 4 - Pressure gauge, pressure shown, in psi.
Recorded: 60 psi
